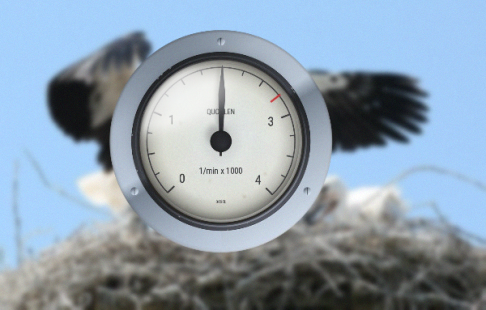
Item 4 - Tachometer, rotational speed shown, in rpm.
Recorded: 2000 rpm
